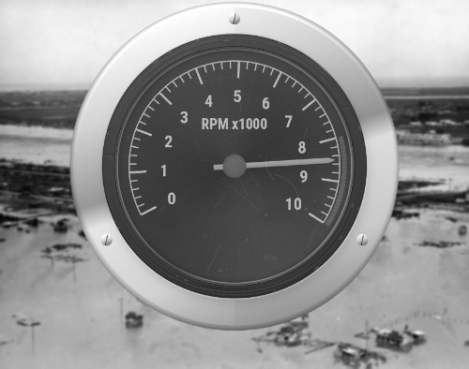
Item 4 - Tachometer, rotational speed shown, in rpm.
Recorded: 8500 rpm
